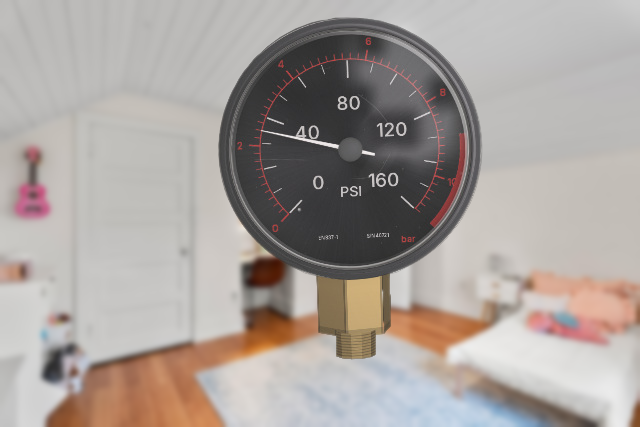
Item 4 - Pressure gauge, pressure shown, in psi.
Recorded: 35 psi
